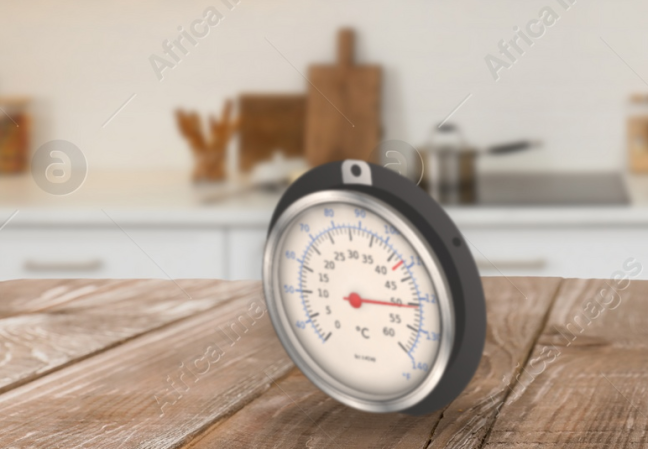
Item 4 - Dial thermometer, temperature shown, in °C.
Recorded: 50 °C
